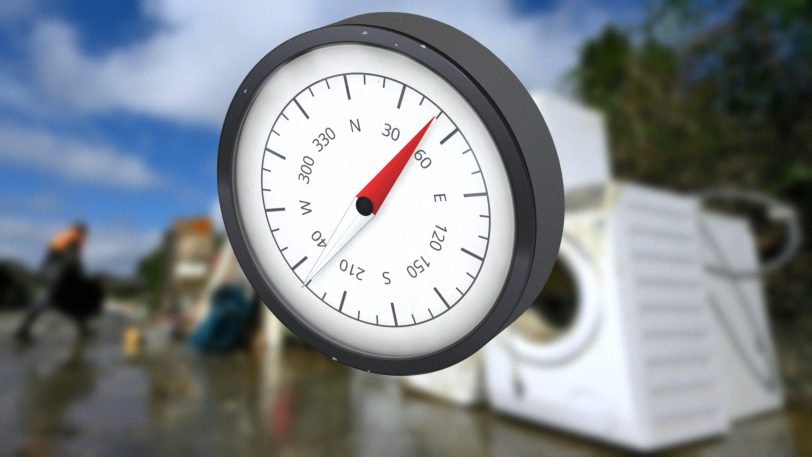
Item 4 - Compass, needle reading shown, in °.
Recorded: 50 °
